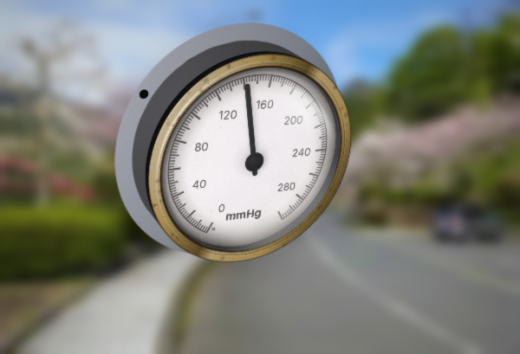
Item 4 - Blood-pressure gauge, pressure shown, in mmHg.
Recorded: 140 mmHg
